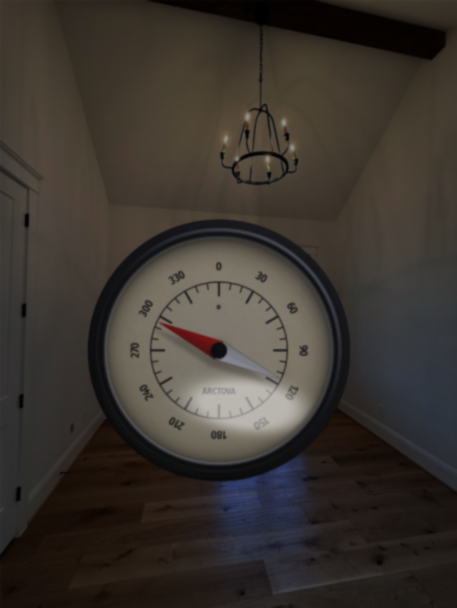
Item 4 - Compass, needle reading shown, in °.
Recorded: 295 °
